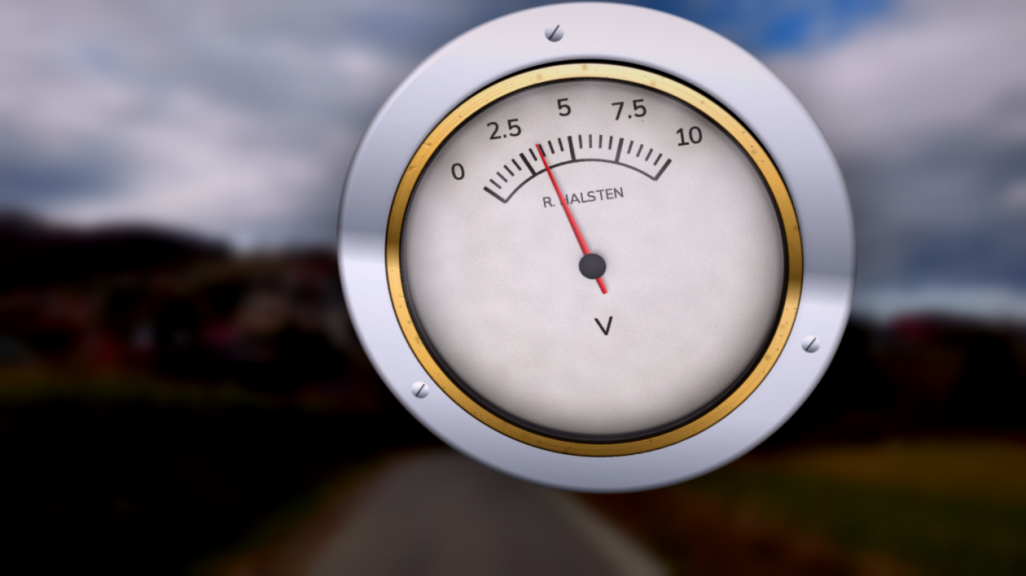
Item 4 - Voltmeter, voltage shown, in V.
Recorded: 3.5 V
